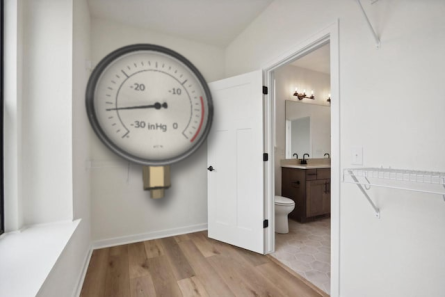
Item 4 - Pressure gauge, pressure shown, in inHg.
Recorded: -26 inHg
